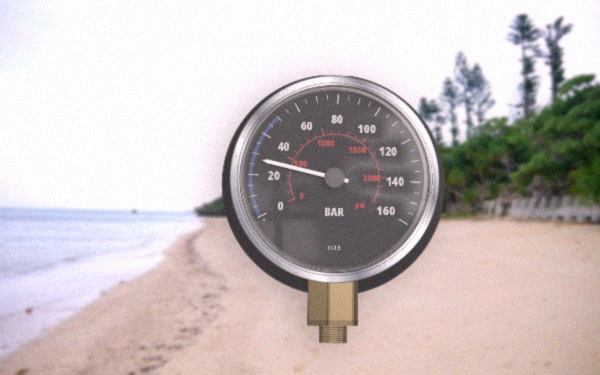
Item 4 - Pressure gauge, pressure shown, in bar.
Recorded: 27.5 bar
